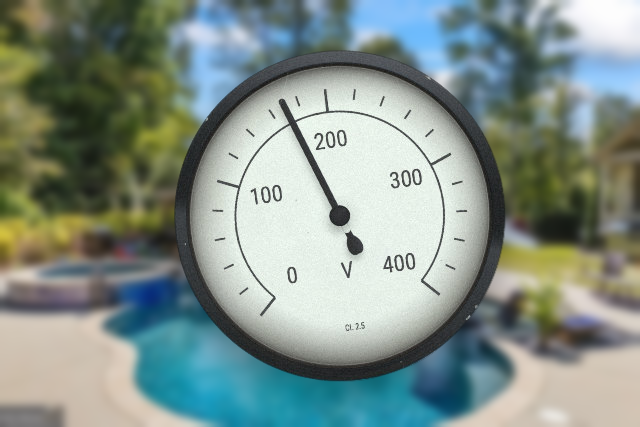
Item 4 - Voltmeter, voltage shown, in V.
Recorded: 170 V
